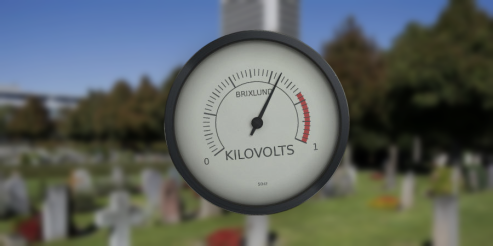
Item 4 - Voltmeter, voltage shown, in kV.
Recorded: 0.64 kV
